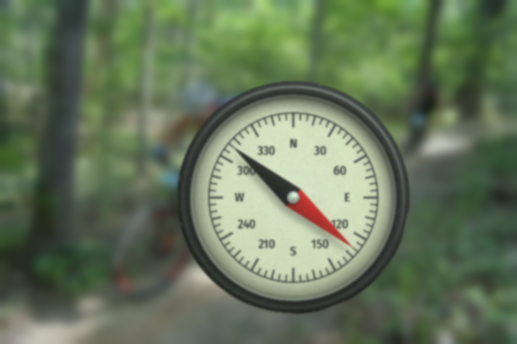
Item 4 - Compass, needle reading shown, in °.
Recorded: 130 °
